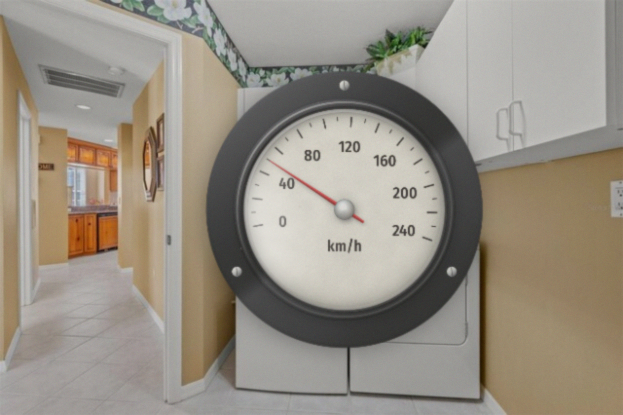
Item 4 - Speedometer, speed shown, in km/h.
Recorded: 50 km/h
